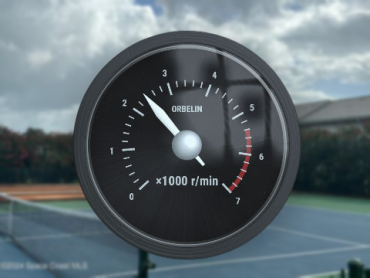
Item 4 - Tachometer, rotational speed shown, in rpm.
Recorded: 2400 rpm
